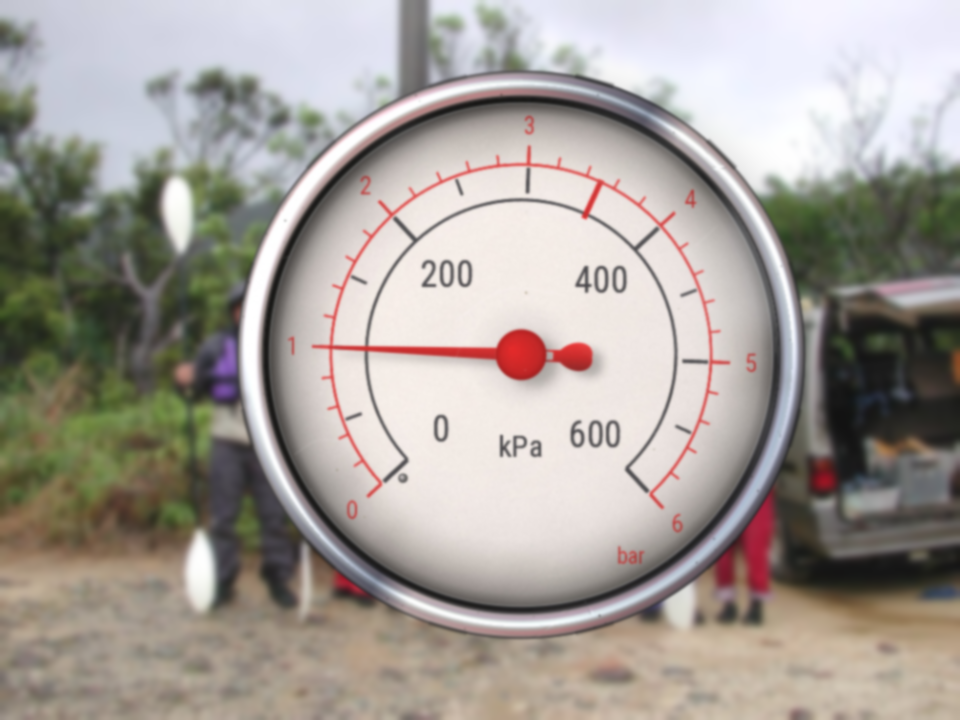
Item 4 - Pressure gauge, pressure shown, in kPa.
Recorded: 100 kPa
